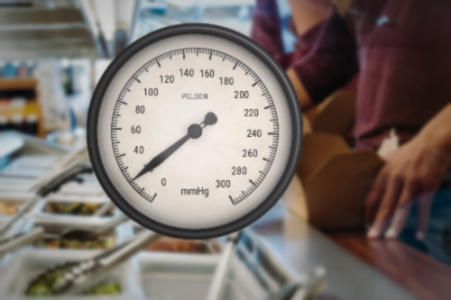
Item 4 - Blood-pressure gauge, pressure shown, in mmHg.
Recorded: 20 mmHg
